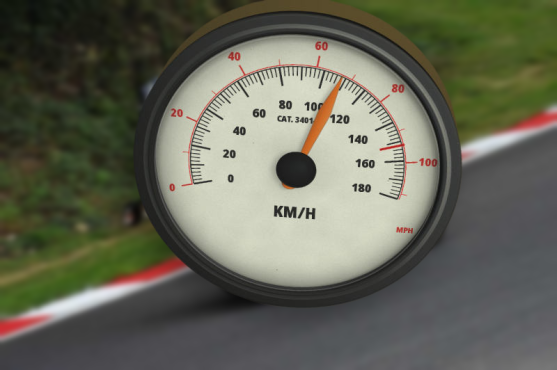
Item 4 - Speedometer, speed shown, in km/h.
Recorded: 108 km/h
